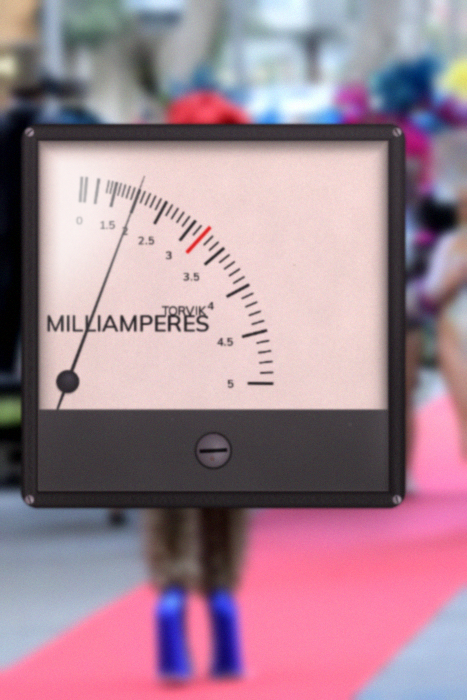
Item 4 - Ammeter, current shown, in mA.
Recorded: 2 mA
